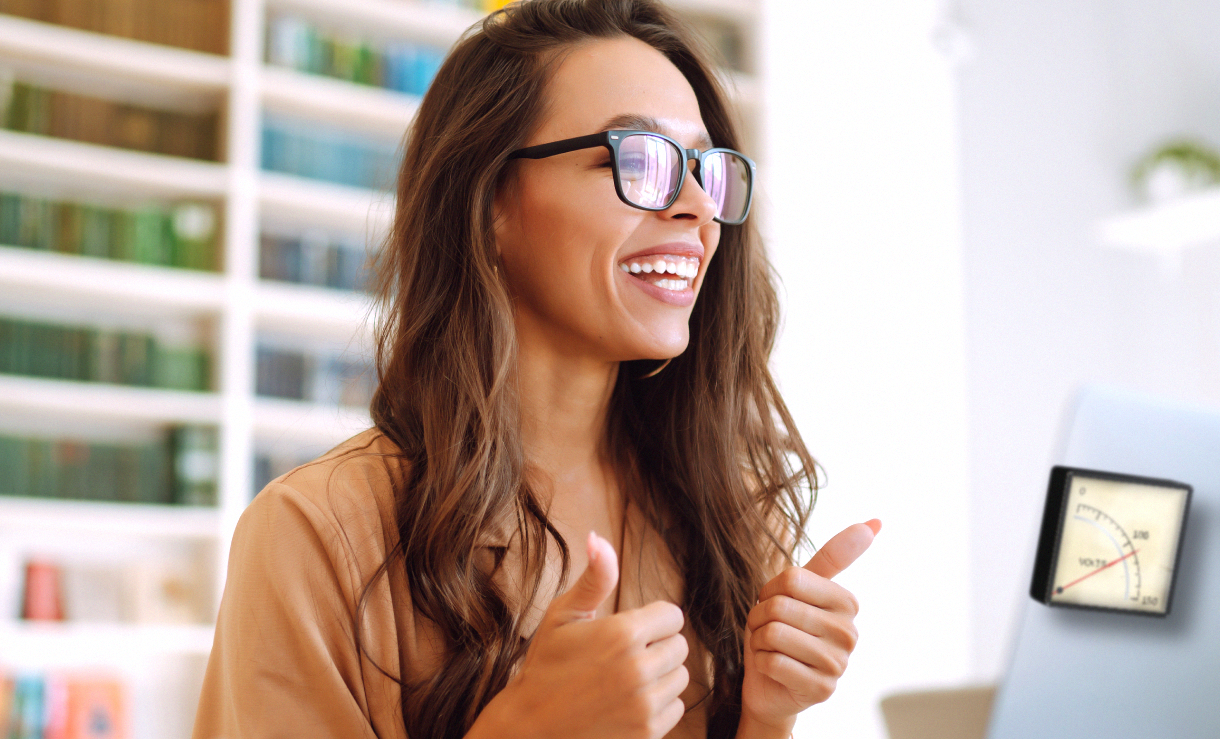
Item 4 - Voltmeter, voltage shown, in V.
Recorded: 110 V
